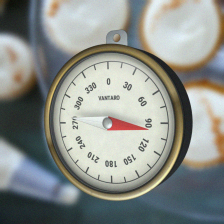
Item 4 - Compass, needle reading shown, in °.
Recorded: 97.5 °
